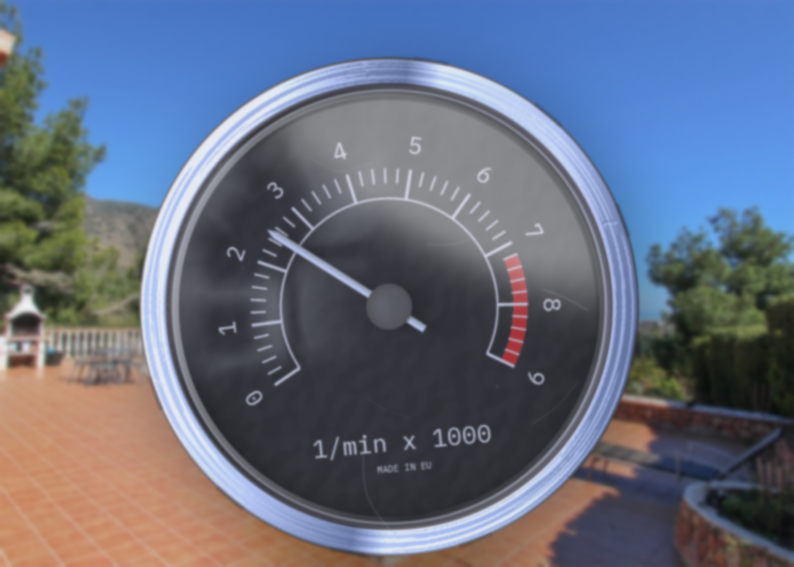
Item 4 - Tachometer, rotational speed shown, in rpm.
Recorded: 2500 rpm
